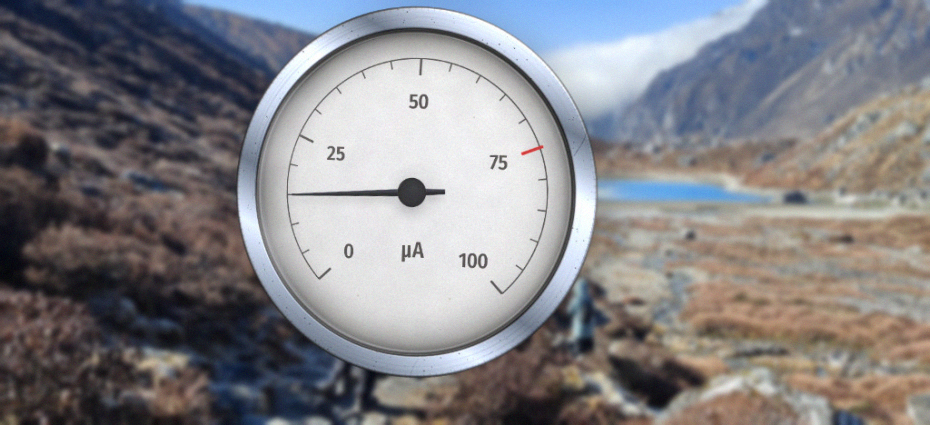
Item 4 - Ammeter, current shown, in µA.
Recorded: 15 µA
